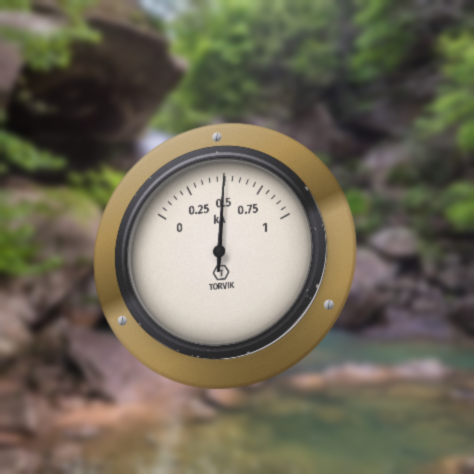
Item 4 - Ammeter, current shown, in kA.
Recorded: 0.5 kA
